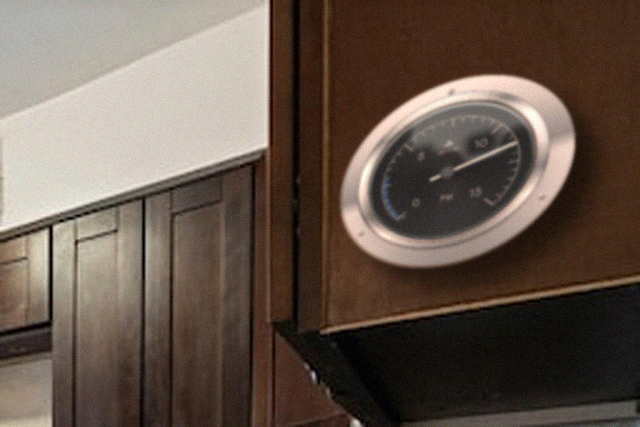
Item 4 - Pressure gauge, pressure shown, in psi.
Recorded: 11.5 psi
